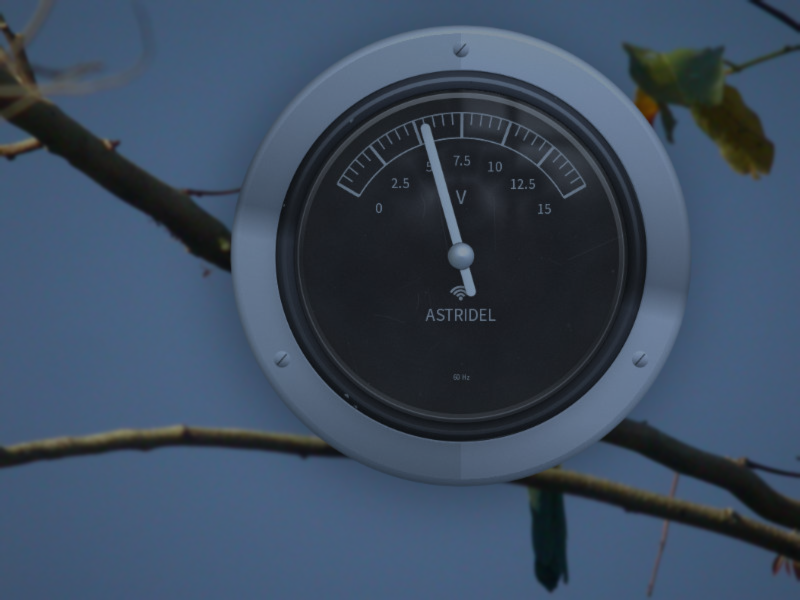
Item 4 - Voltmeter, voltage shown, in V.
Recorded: 5.5 V
